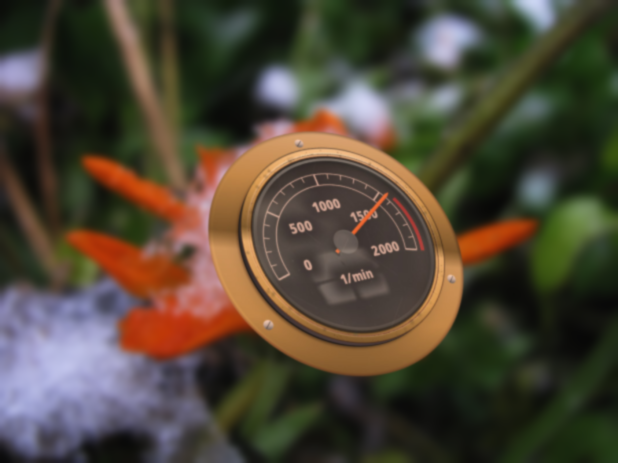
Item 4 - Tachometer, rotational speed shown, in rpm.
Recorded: 1550 rpm
